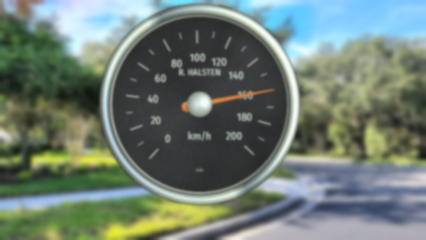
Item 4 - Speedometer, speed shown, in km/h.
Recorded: 160 km/h
